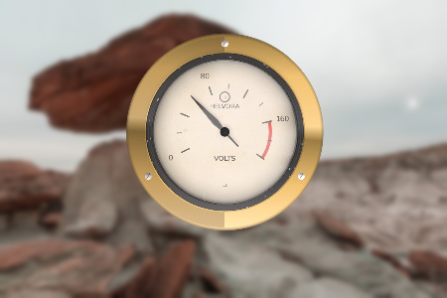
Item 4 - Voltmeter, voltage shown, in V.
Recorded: 60 V
